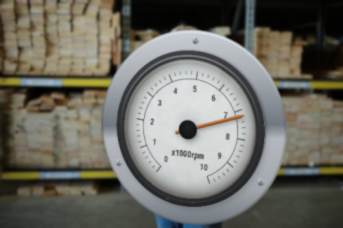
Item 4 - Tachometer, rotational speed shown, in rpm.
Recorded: 7200 rpm
